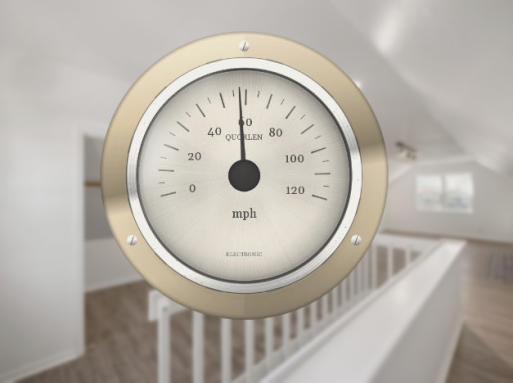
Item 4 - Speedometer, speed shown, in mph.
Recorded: 57.5 mph
